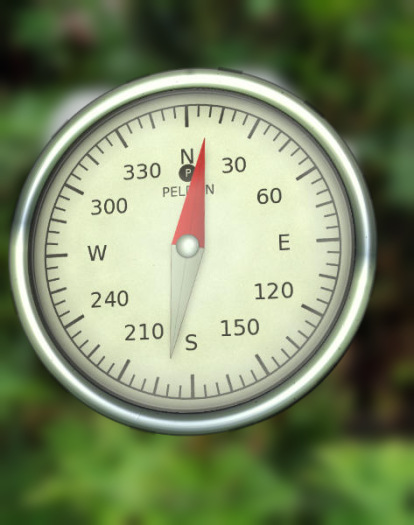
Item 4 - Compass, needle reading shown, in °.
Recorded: 10 °
